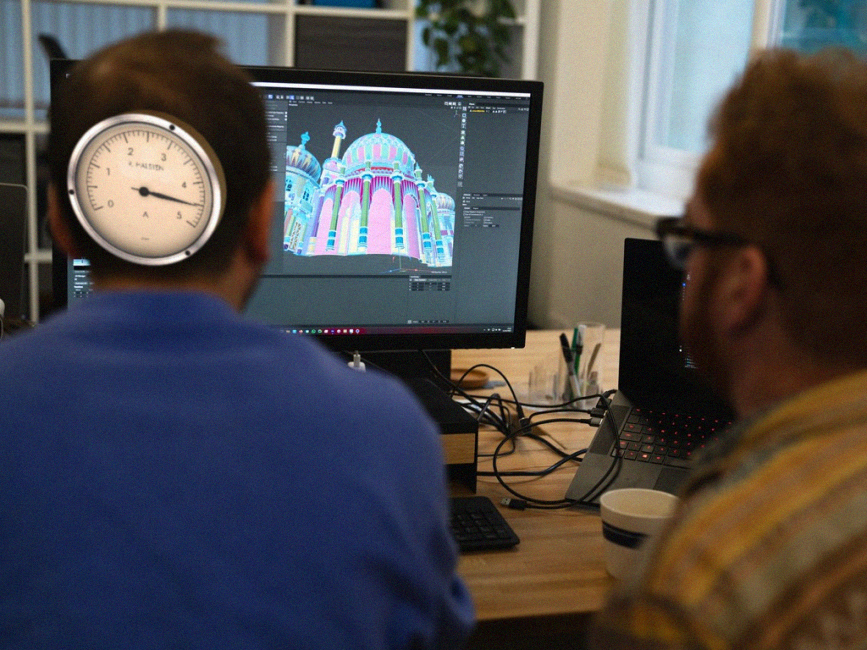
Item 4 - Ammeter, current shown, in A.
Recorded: 4.5 A
